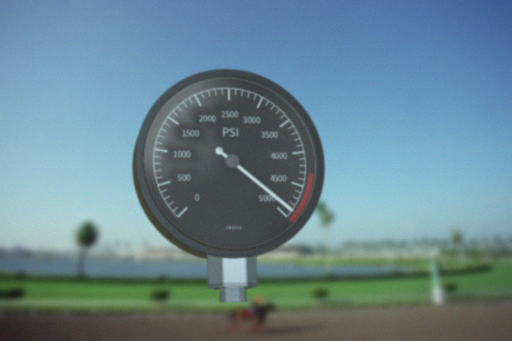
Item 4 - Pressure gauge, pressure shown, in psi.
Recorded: 4900 psi
